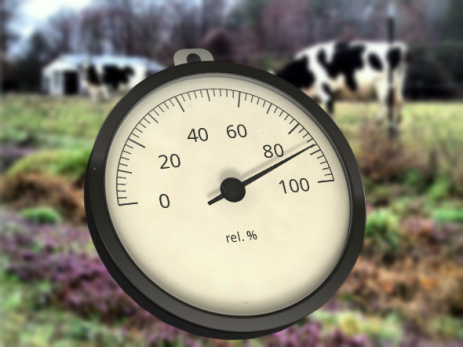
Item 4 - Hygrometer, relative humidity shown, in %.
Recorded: 88 %
